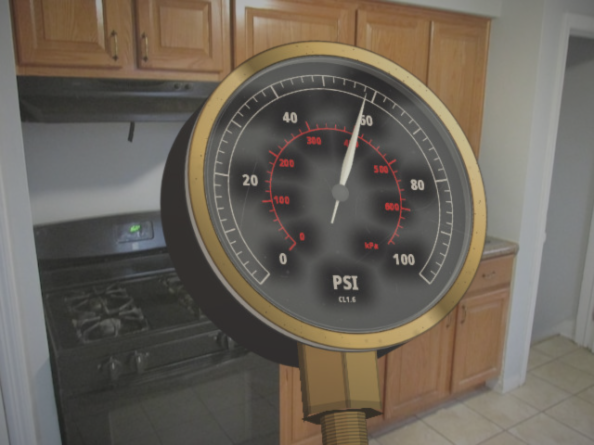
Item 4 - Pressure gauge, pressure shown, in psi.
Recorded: 58 psi
